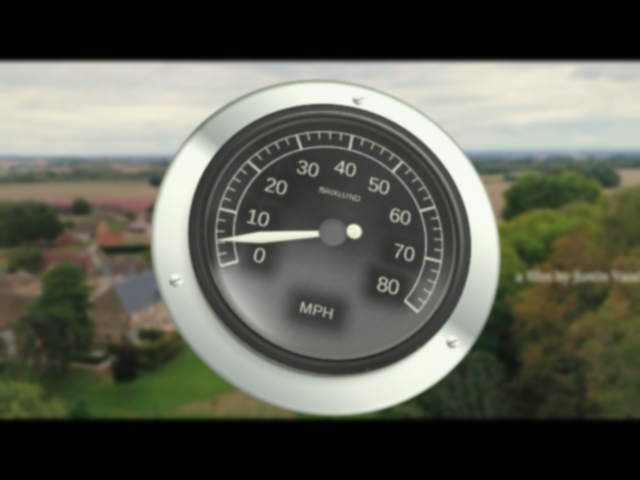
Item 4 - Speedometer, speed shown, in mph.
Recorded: 4 mph
